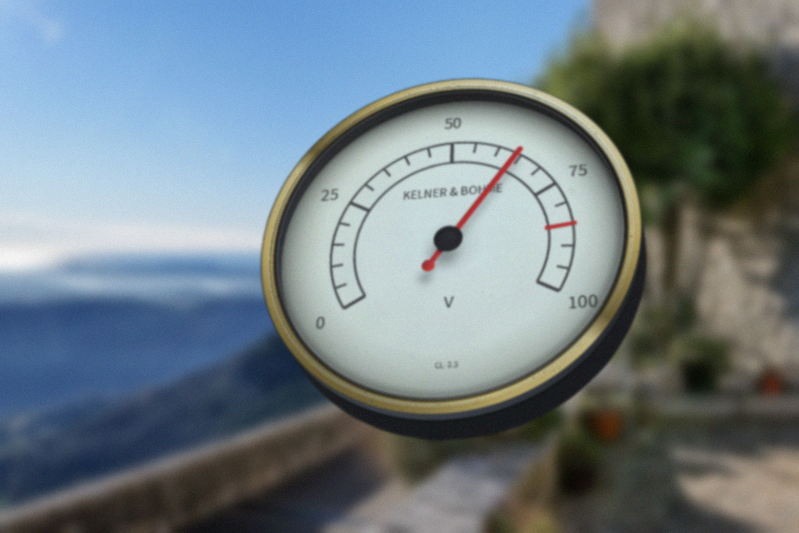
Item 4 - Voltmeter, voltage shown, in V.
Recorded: 65 V
